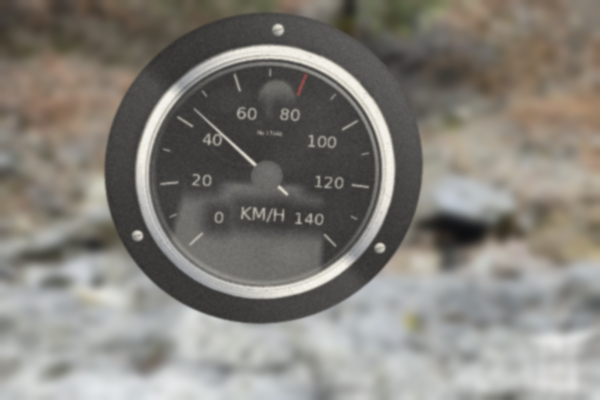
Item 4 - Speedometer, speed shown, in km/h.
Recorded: 45 km/h
